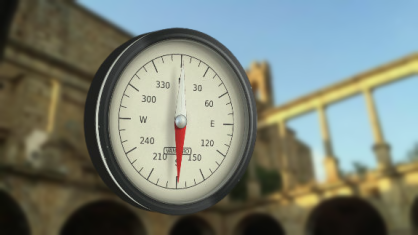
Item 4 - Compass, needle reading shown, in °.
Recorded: 180 °
